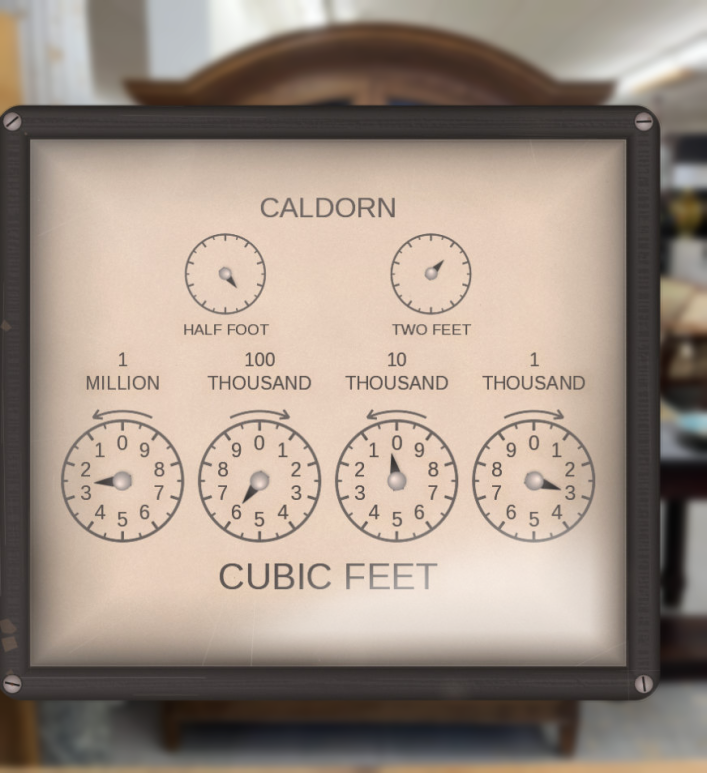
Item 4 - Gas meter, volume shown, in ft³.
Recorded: 260300 ft³
